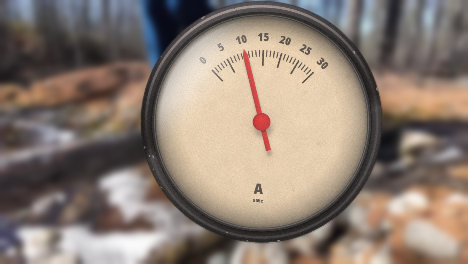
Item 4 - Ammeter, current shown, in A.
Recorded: 10 A
